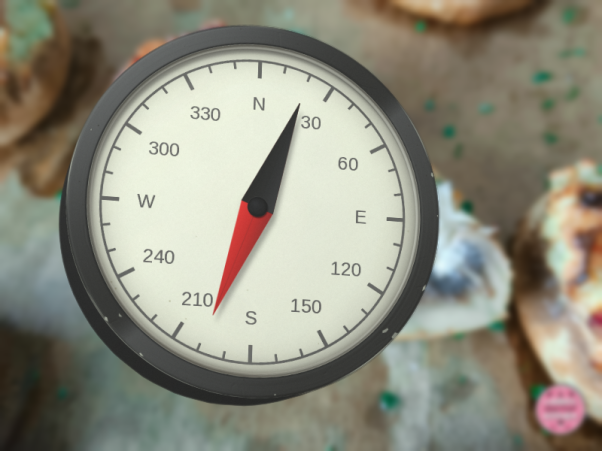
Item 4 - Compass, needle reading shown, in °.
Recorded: 200 °
